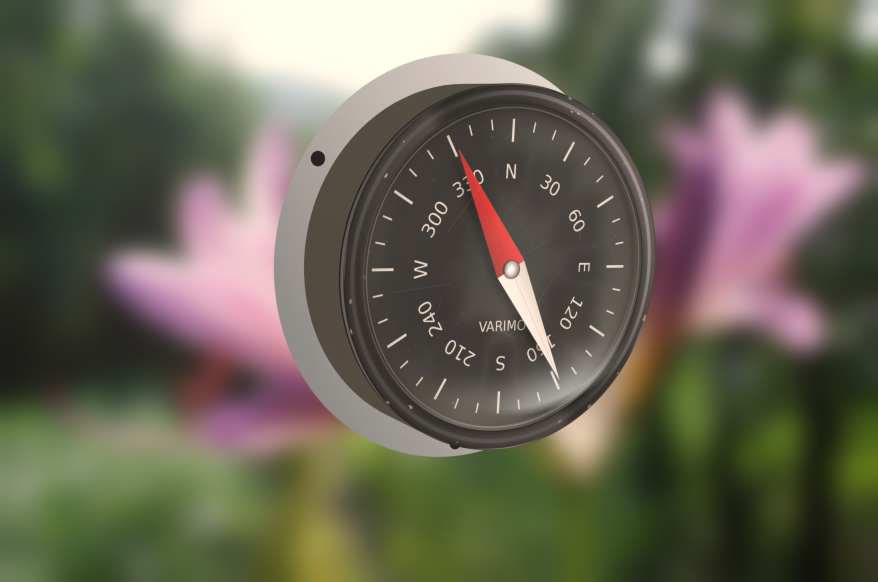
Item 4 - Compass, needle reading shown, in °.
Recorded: 330 °
